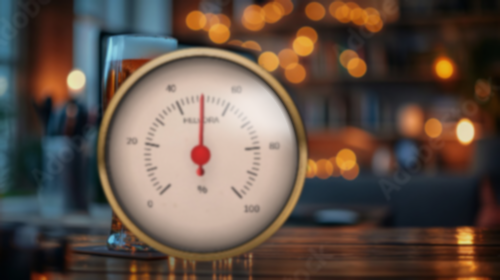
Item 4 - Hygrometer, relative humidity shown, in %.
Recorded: 50 %
